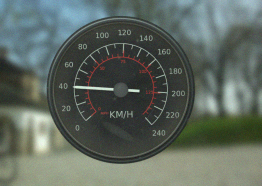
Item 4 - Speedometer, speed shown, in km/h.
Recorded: 40 km/h
